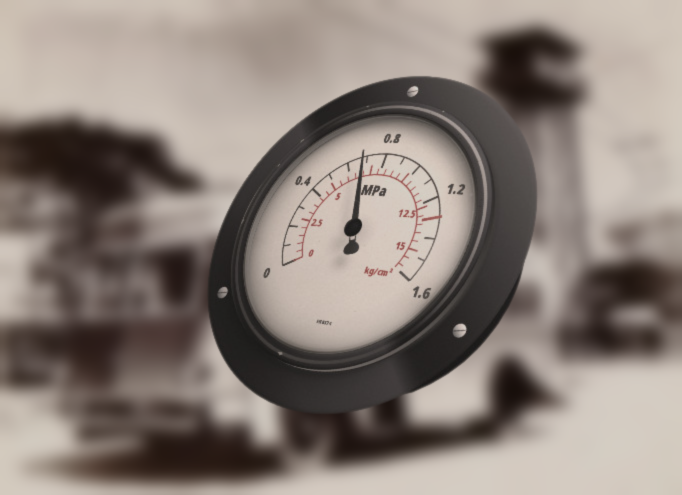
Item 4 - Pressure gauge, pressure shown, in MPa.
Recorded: 0.7 MPa
